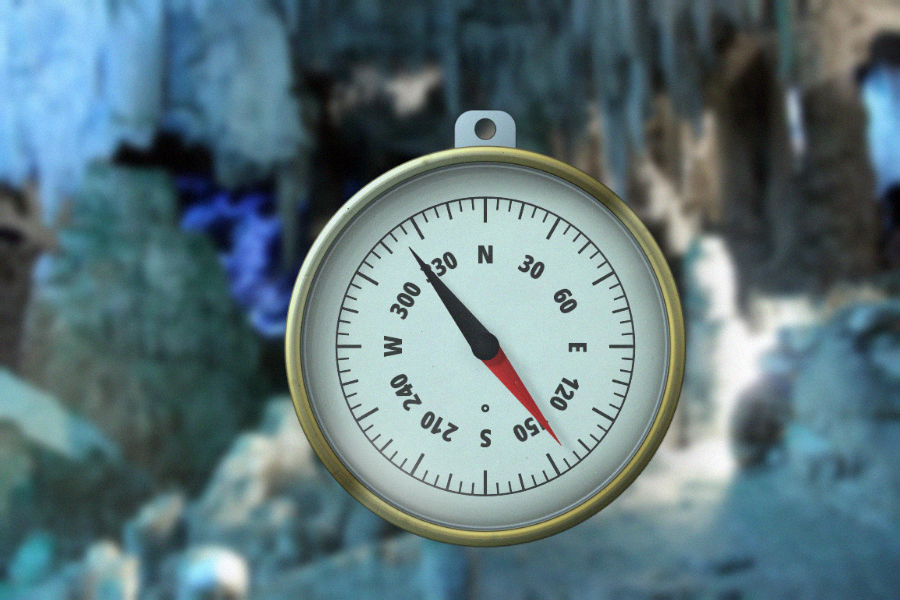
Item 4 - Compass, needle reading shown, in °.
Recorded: 142.5 °
